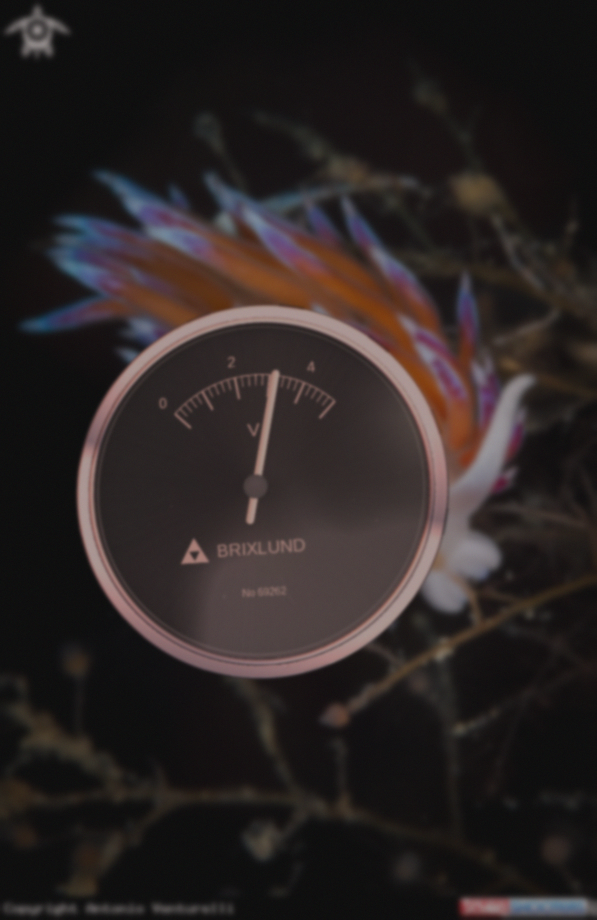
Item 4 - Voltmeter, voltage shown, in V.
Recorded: 3.2 V
